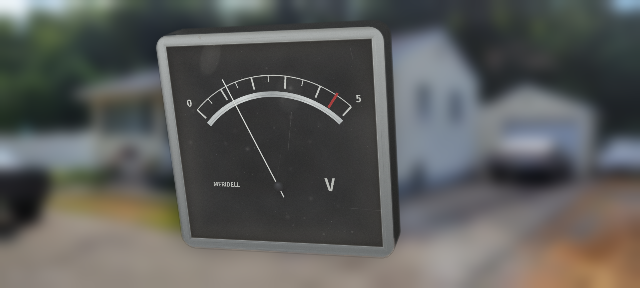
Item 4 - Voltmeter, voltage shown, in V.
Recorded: 1.25 V
